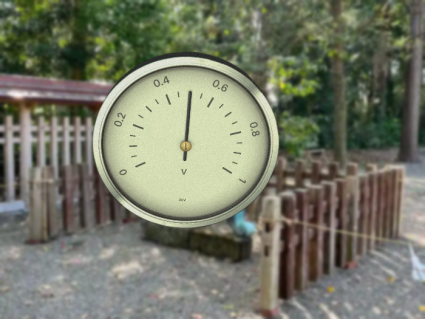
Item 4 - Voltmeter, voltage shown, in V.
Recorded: 0.5 V
